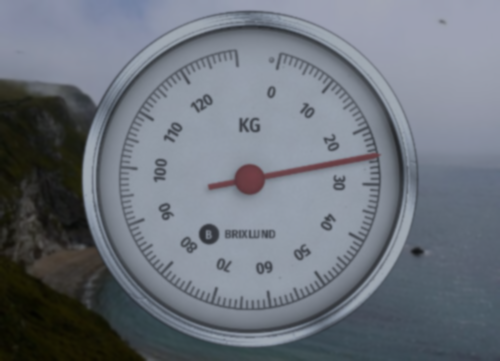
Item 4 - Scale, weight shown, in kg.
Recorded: 25 kg
